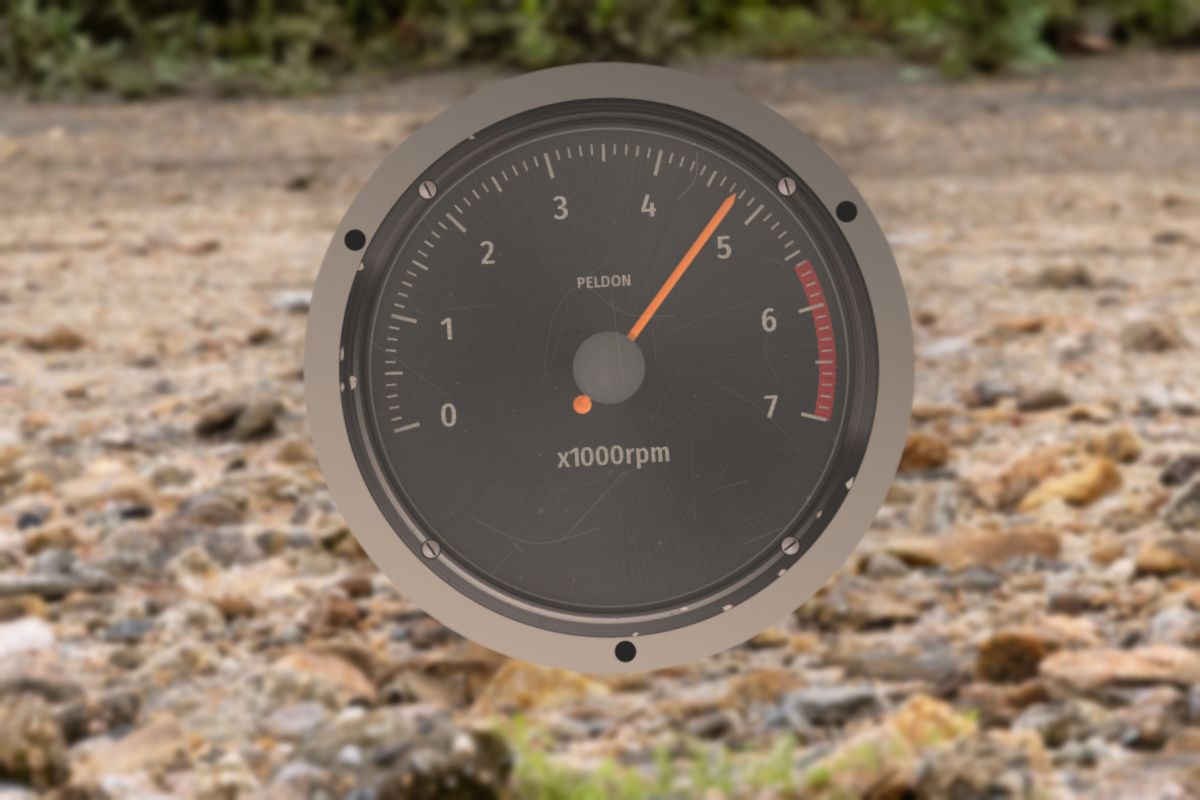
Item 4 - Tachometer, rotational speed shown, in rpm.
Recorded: 4750 rpm
